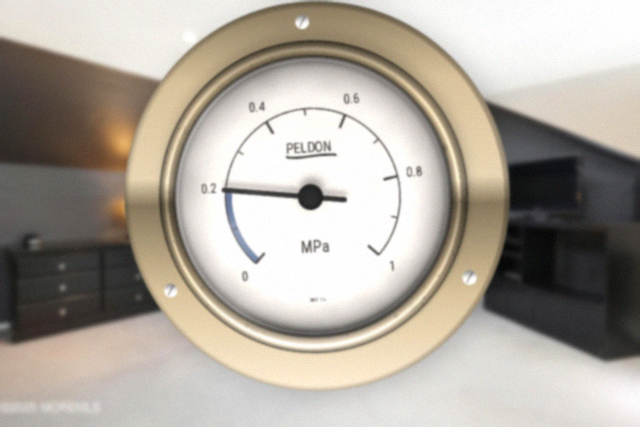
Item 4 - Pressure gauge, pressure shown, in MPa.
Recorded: 0.2 MPa
